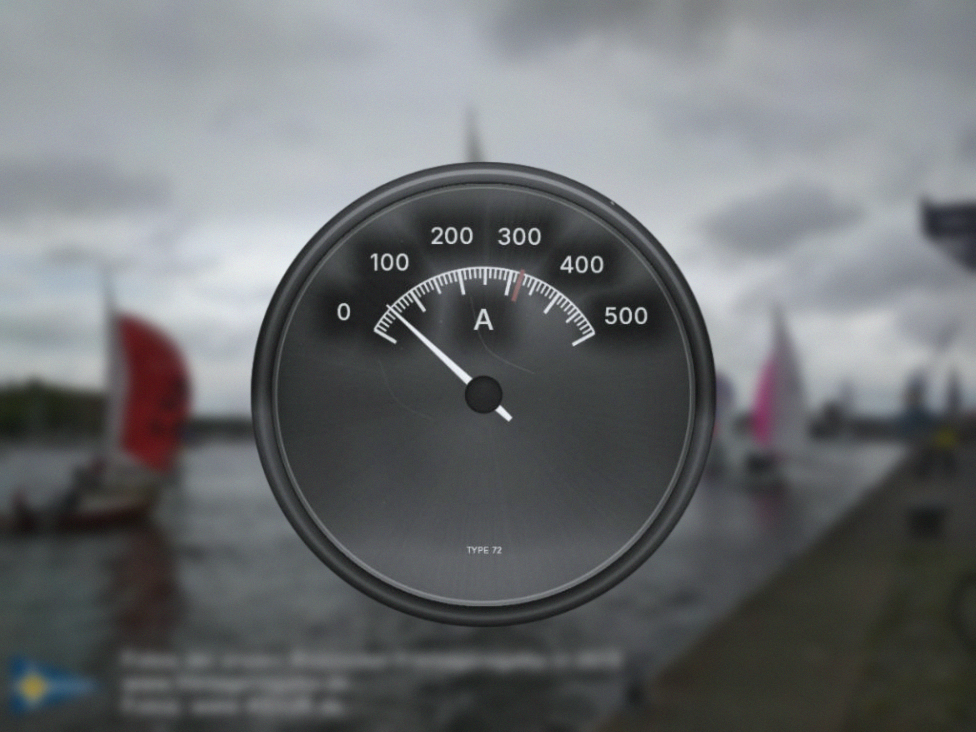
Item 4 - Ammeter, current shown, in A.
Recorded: 50 A
